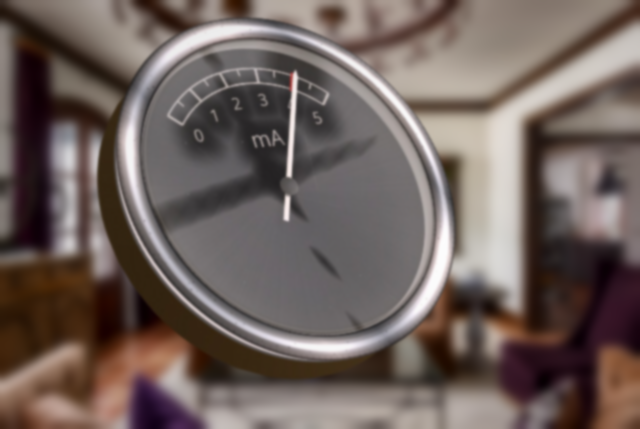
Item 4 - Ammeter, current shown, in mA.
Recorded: 4 mA
